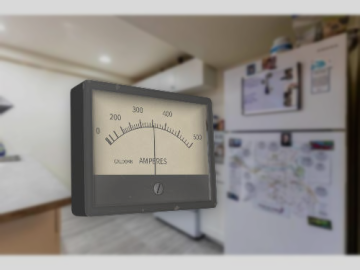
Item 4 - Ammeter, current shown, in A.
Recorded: 350 A
